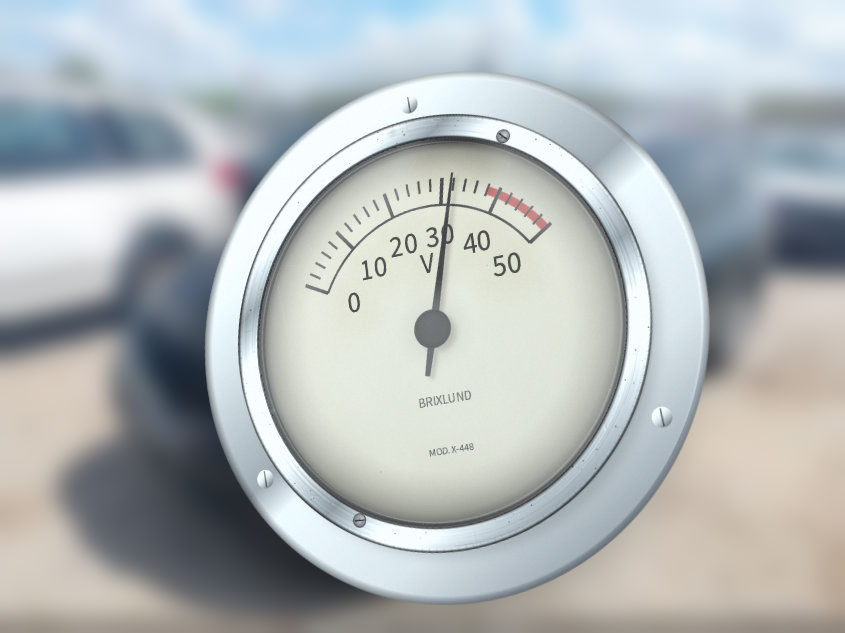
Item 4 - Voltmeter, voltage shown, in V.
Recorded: 32 V
